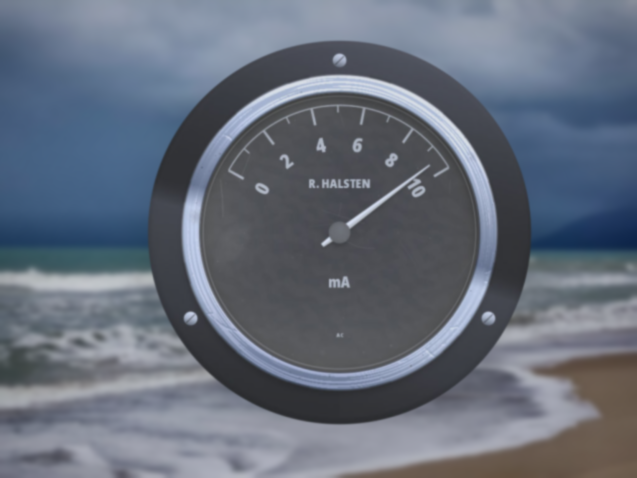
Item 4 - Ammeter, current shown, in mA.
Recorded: 9.5 mA
